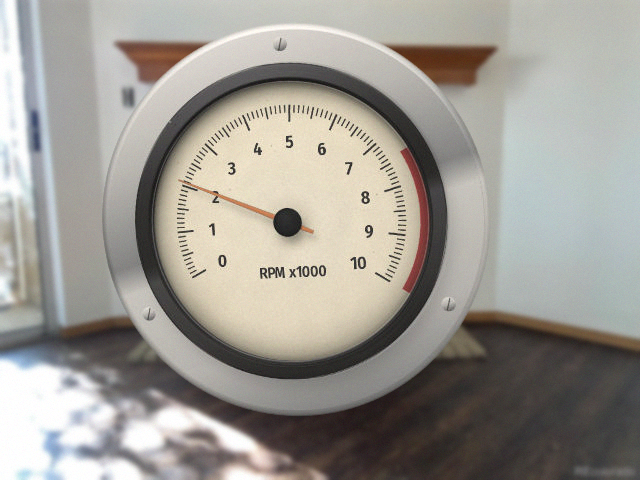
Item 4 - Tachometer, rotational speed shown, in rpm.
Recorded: 2100 rpm
